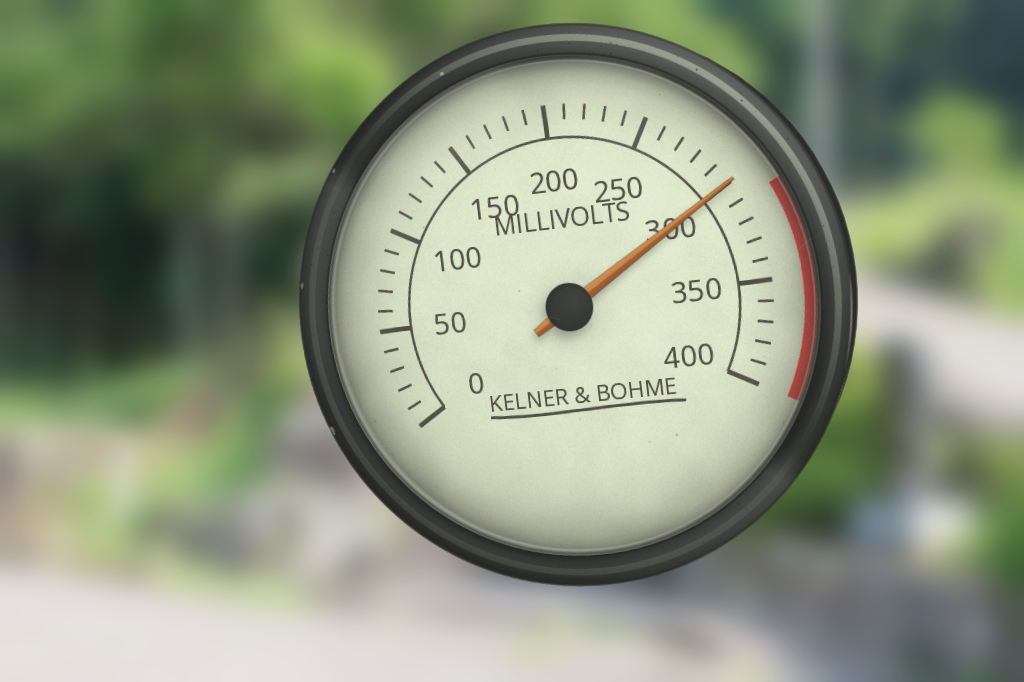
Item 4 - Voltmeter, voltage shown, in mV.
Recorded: 300 mV
